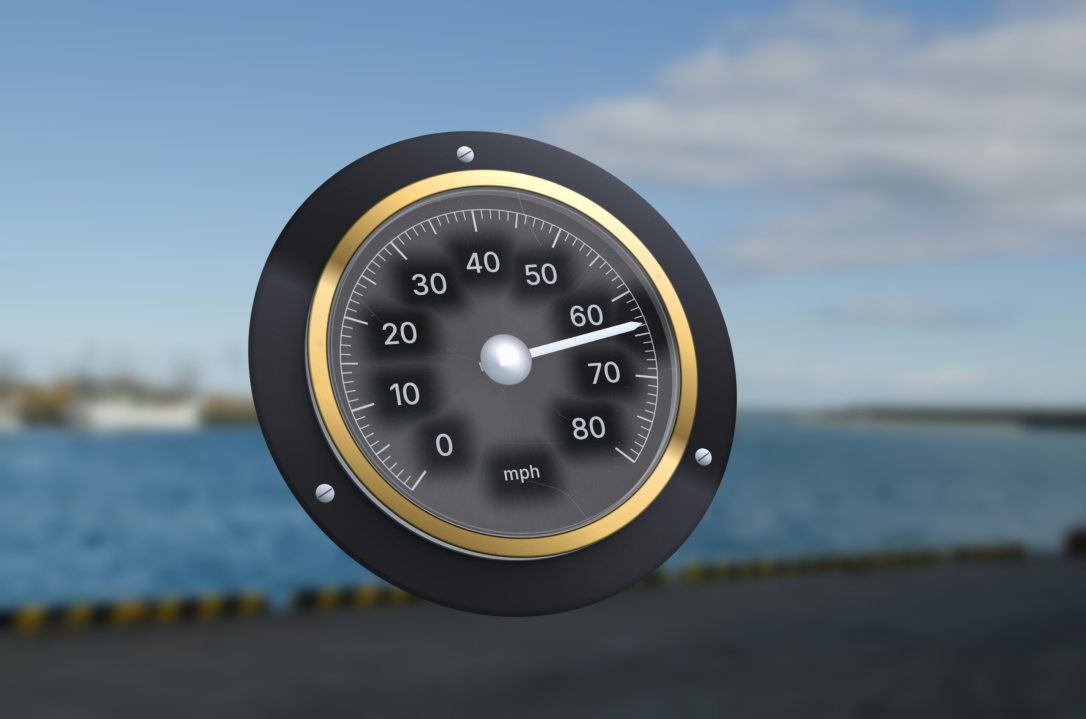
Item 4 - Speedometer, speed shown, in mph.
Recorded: 64 mph
